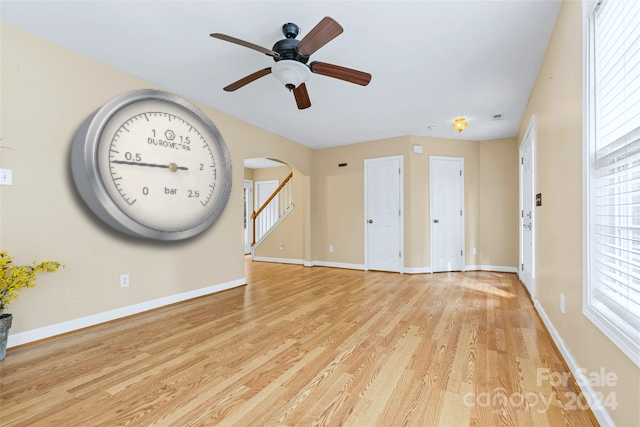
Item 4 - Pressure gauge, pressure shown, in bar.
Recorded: 0.4 bar
